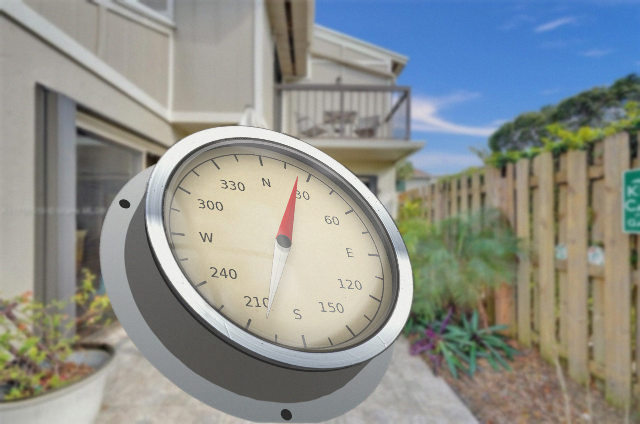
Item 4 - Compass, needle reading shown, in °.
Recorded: 22.5 °
